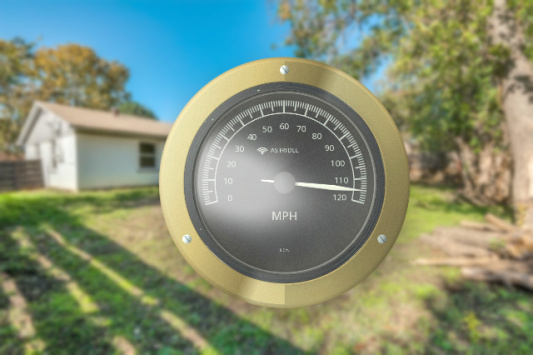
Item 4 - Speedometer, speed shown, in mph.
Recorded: 115 mph
